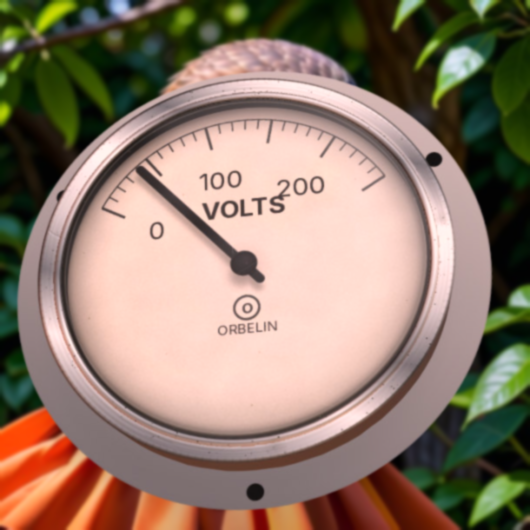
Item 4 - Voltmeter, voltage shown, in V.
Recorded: 40 V
